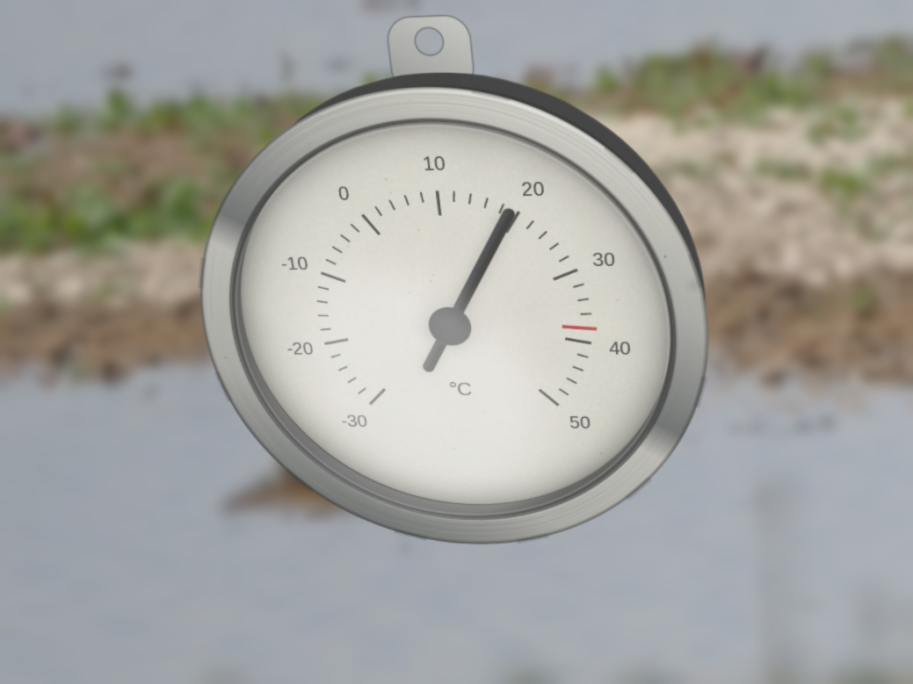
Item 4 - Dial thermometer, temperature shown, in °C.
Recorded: 19 °C
